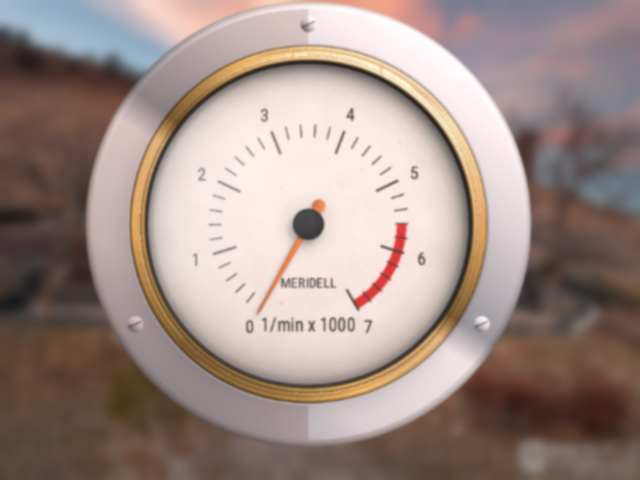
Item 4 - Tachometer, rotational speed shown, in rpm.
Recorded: 0 rpm
